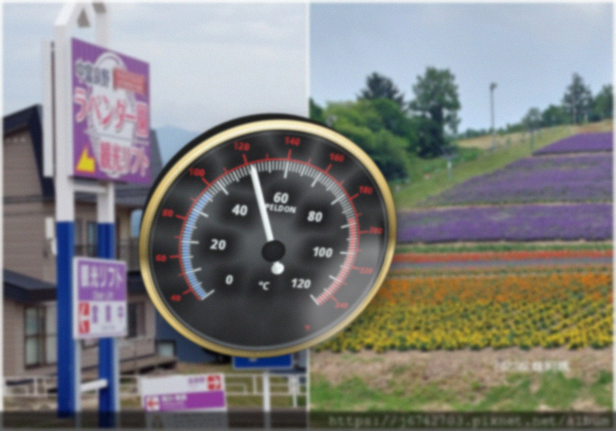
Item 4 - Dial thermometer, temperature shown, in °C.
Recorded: 50 °C
